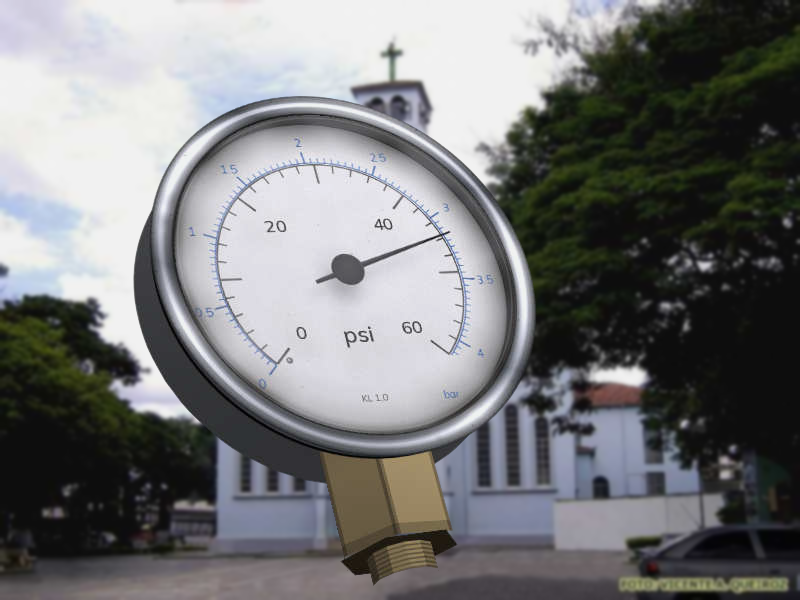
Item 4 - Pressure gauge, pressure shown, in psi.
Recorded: 46 psi
